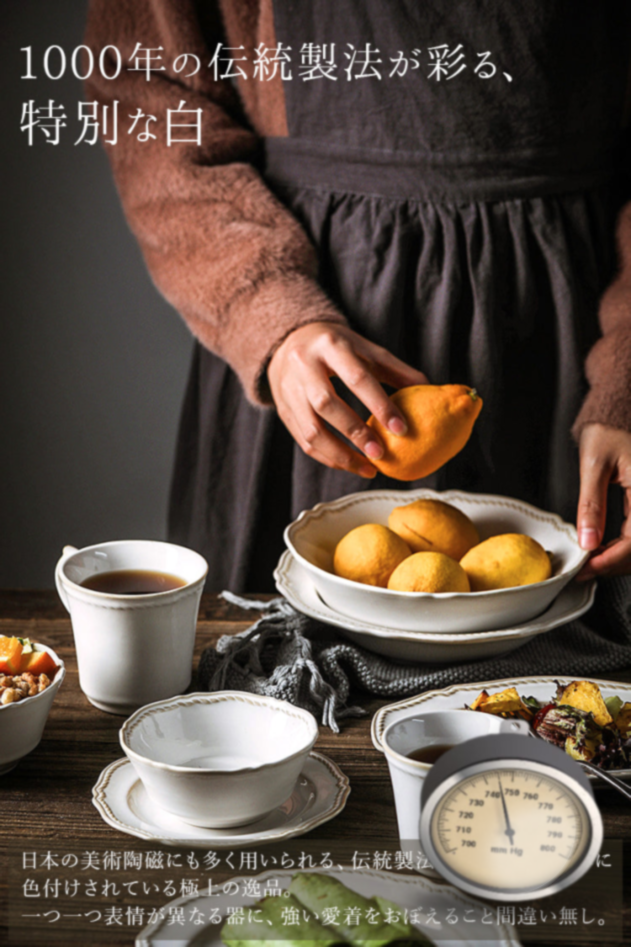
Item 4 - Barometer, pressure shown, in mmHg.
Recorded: 745 mmHg
